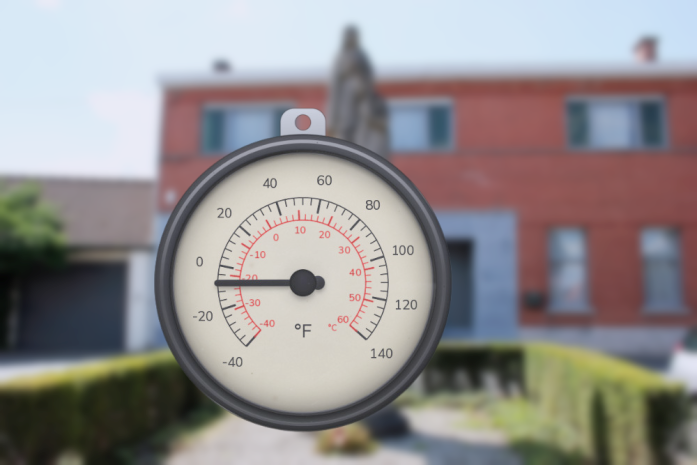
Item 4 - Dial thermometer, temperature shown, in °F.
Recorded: -8 °F
